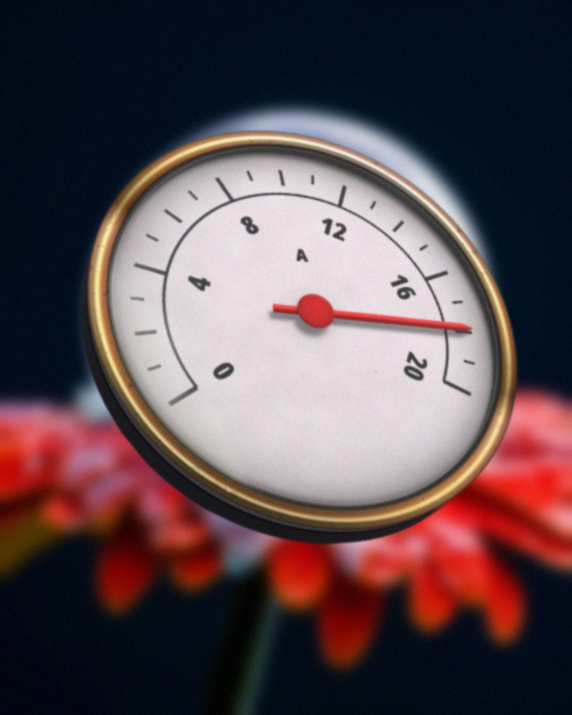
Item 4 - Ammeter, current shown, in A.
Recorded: 18 A
